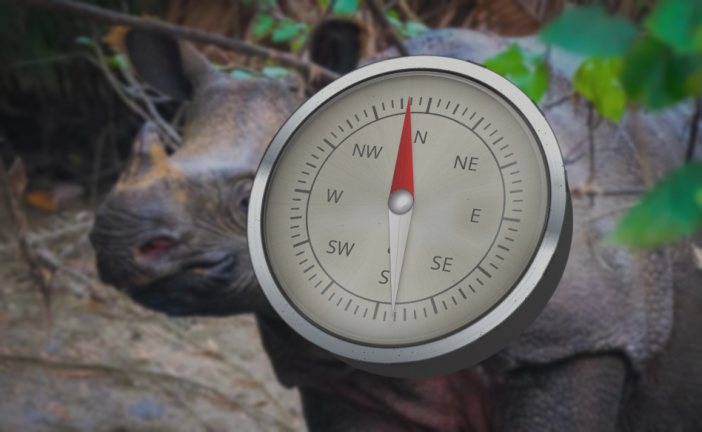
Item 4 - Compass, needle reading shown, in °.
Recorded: 350 °
